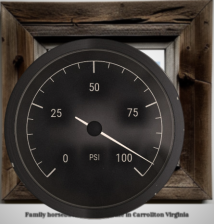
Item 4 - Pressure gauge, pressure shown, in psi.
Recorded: 95 psi
